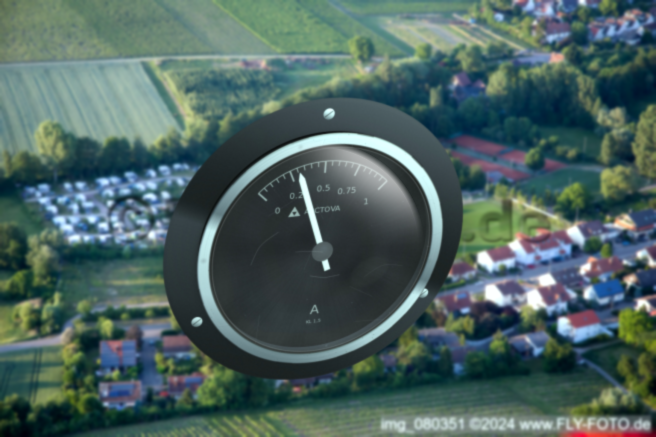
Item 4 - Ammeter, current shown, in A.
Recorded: 0.3 A
